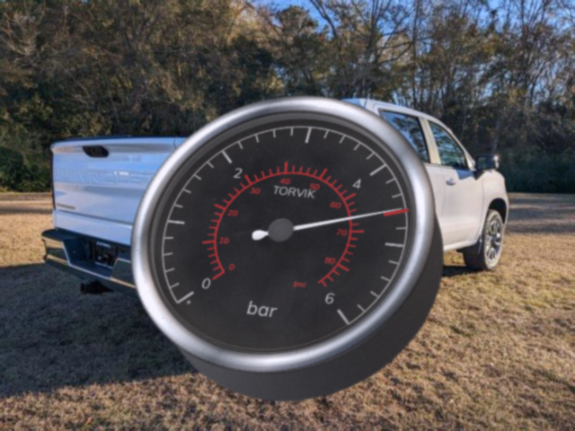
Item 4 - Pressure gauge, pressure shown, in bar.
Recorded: 4.6 bar
